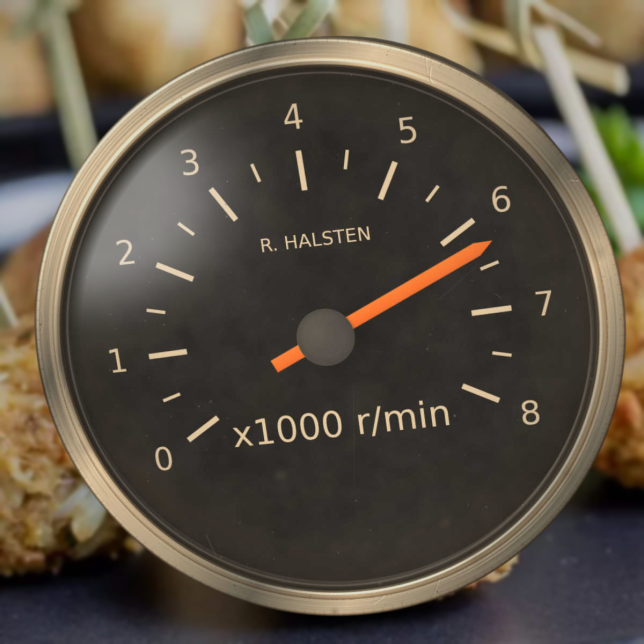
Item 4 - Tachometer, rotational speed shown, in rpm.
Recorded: 6250 rpm
